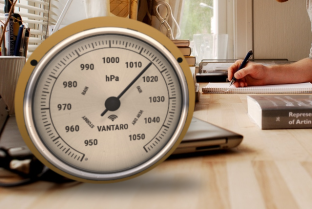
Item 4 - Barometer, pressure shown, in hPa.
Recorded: 1015 hPa
